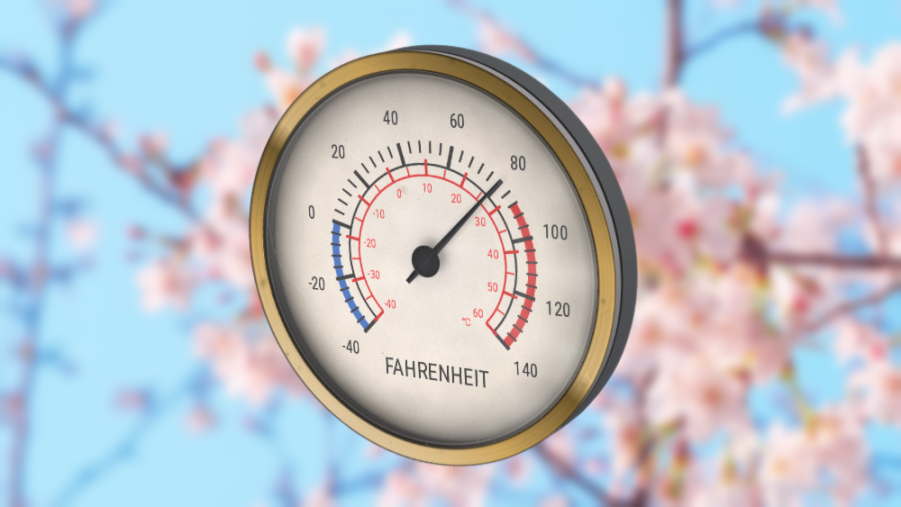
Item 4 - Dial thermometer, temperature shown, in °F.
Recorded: 80 °F
